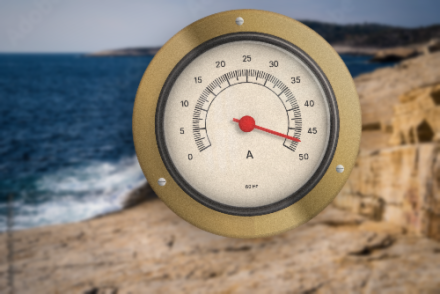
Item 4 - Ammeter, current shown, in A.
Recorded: 47.5 A
